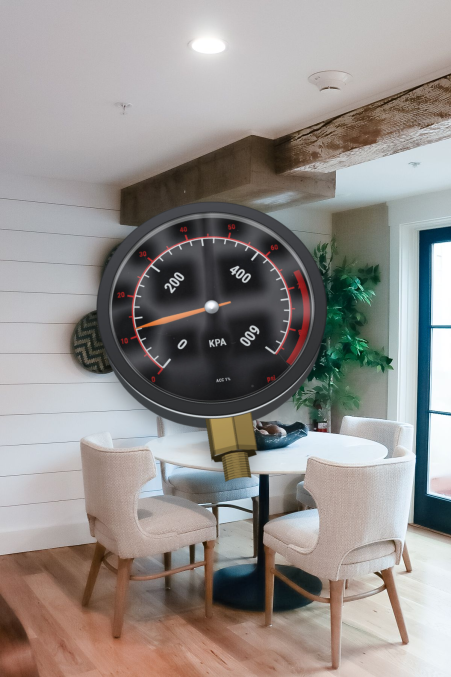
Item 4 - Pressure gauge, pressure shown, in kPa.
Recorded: 80 kPa
